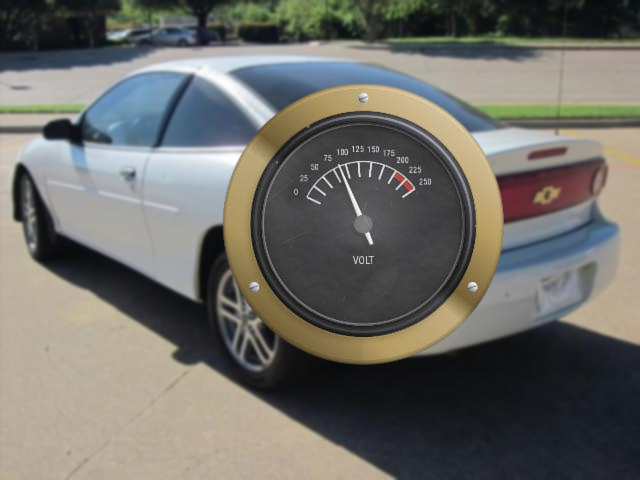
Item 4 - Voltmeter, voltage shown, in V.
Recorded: 87.5 V
